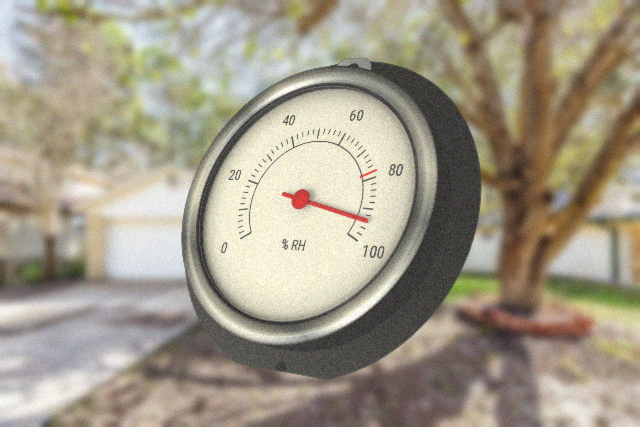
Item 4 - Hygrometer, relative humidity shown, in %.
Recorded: 94 %
